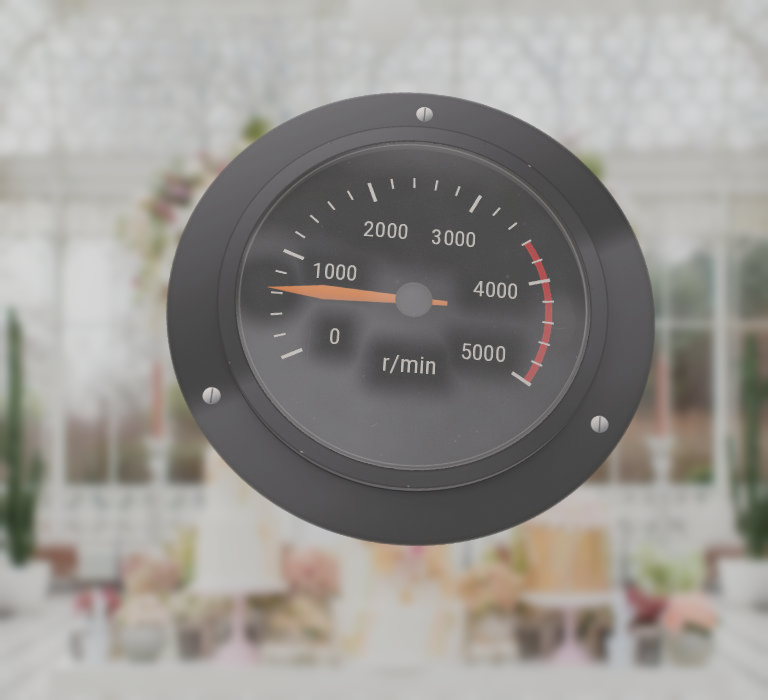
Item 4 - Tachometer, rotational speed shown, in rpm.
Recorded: 600 rpm
